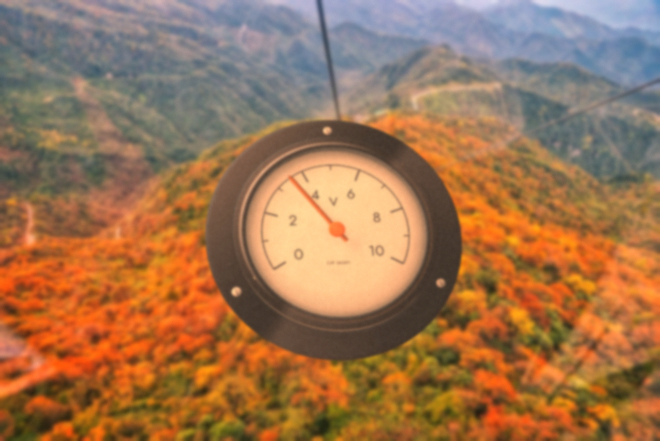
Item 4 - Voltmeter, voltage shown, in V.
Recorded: 3.5 V
